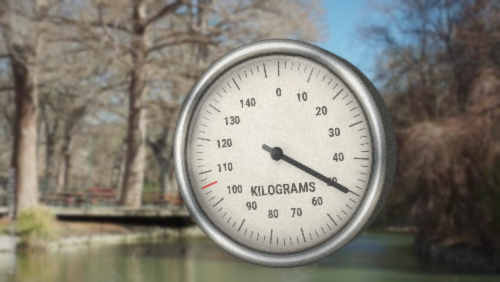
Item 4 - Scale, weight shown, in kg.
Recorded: 50 kg
